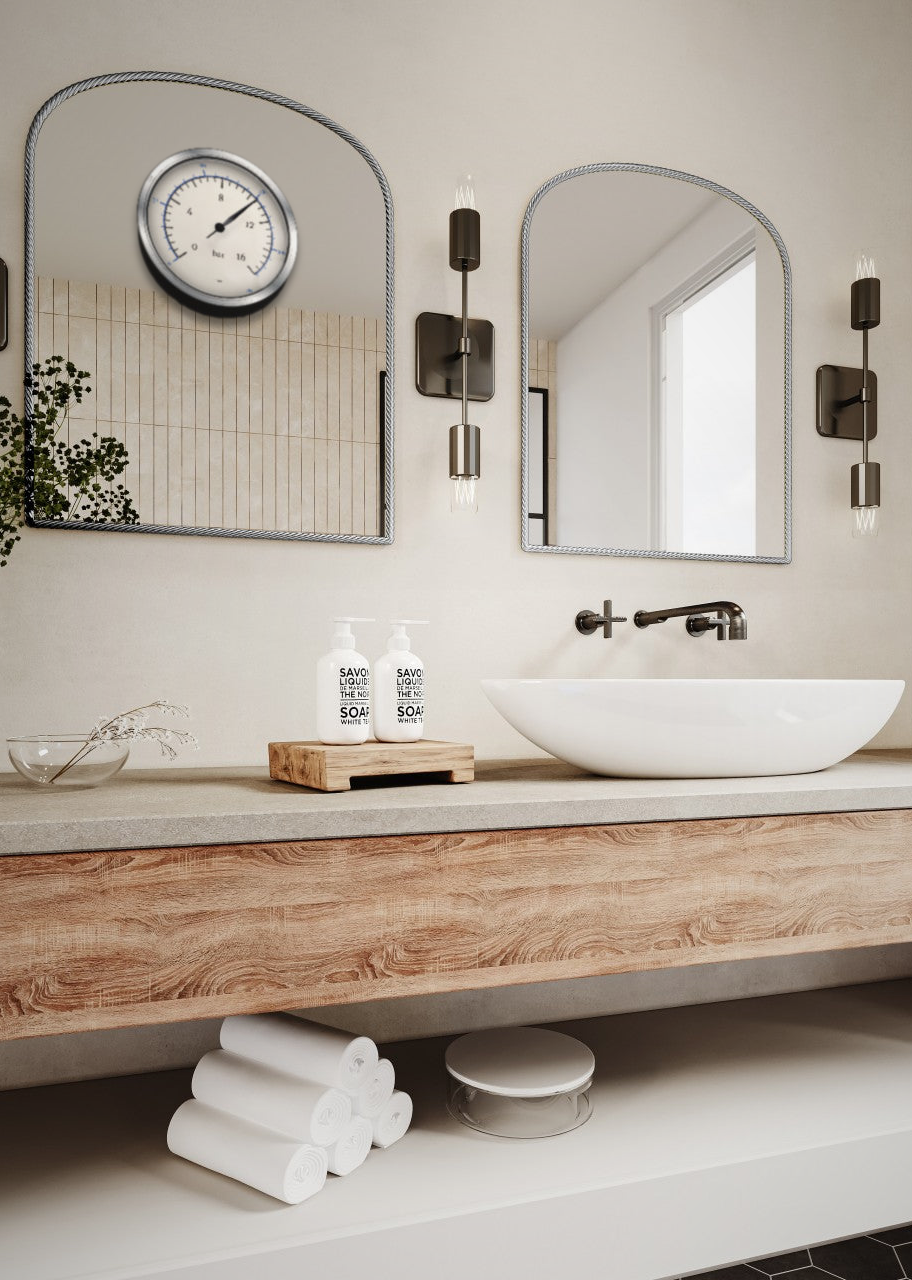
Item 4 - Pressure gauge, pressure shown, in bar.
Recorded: 10.5 bar
